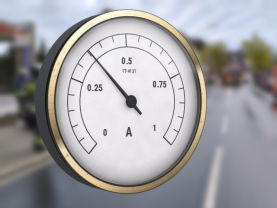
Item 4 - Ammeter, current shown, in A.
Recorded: 0.35 A
